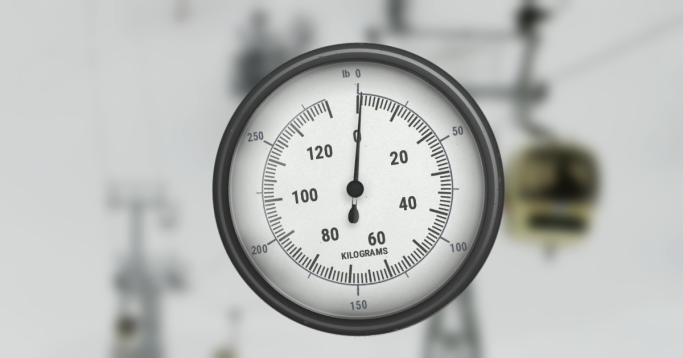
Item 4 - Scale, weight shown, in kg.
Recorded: 1 kg
